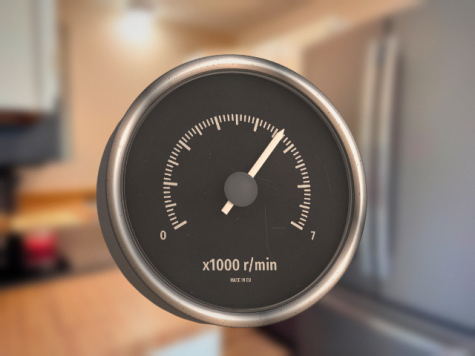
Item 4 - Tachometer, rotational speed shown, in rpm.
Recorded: 4600 rpm
